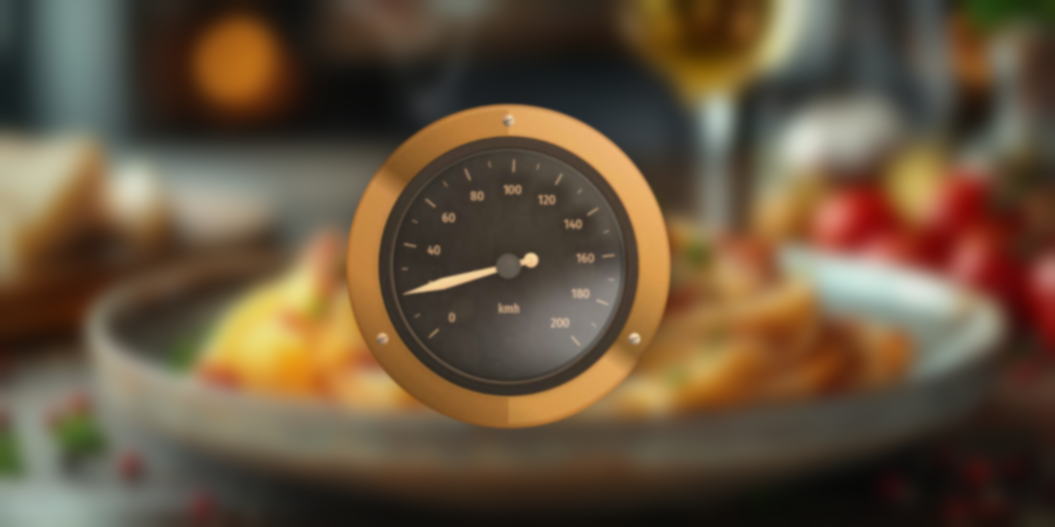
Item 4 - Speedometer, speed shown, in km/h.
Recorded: 20 km/h
